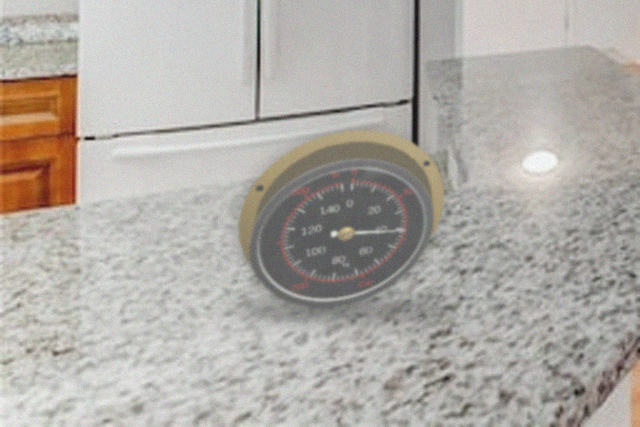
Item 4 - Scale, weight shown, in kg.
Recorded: 40 kg
